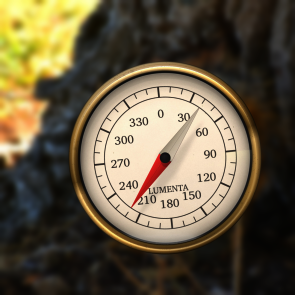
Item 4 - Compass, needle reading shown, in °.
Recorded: 220 °
